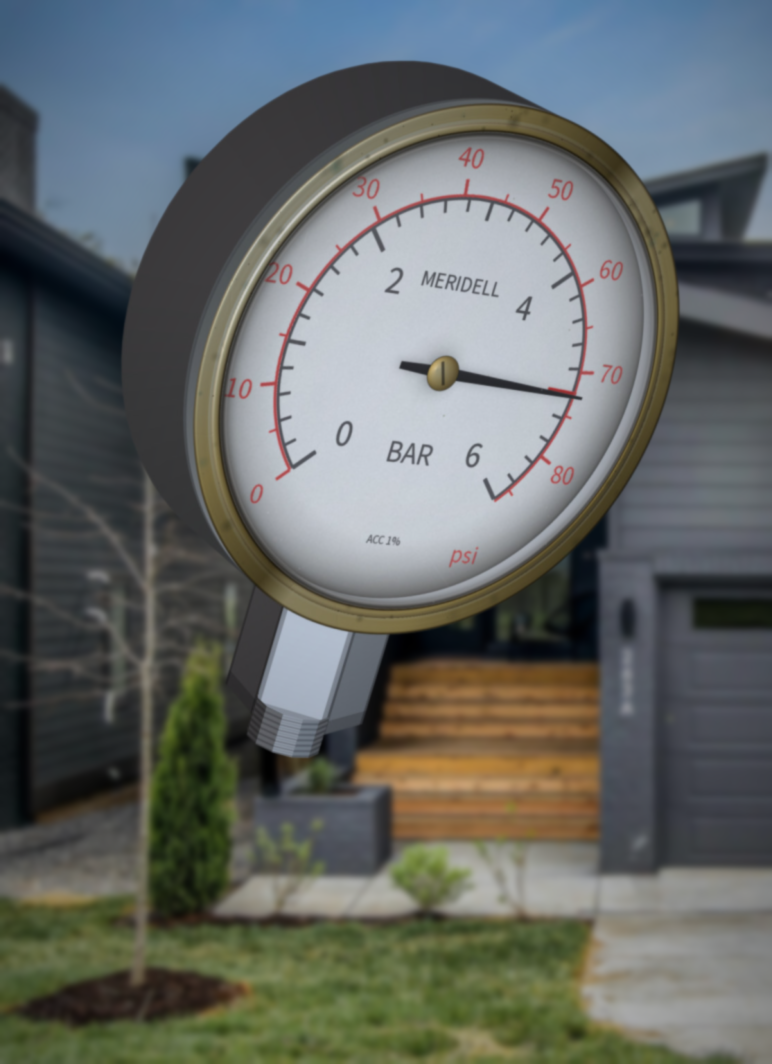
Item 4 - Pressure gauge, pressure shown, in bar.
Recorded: 5 bar
